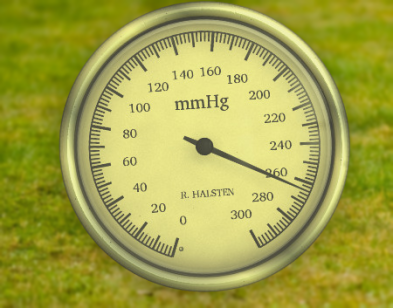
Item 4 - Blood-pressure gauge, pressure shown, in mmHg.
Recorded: 264 mmHg
